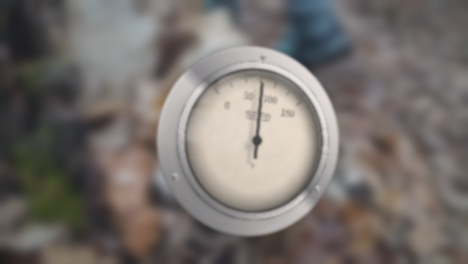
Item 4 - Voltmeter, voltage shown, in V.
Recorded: 75 V
